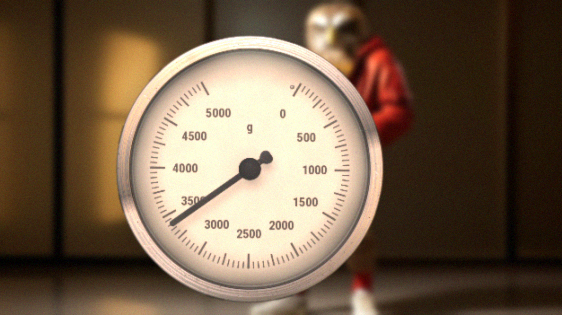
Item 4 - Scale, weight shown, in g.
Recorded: 3400 g
